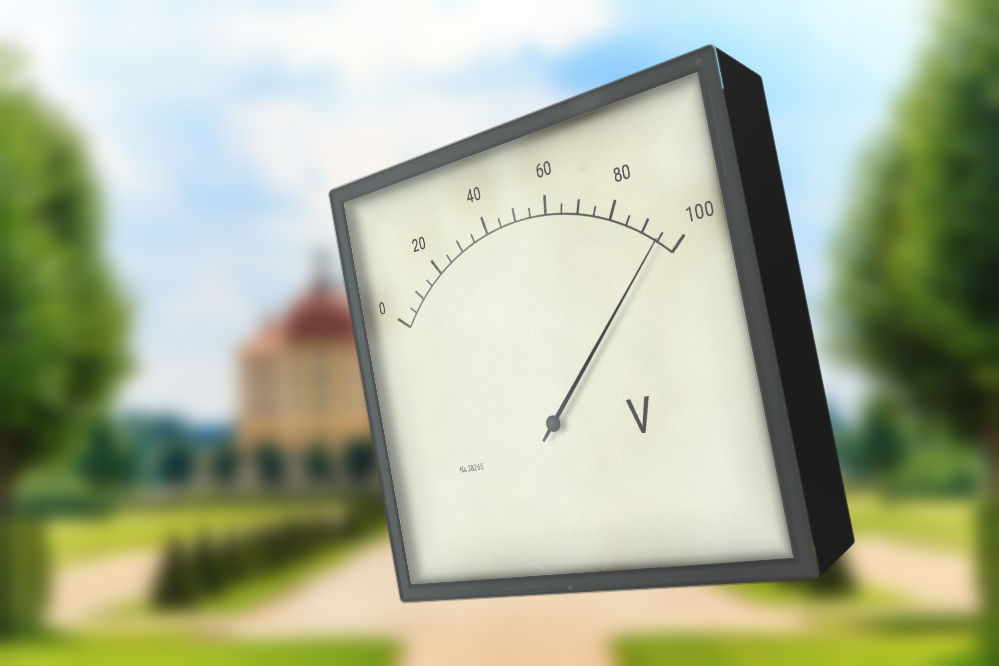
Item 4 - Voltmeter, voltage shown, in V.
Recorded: 95 V
